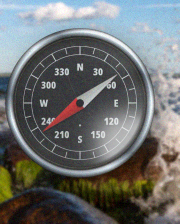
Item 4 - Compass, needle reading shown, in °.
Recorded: 232.5 °
